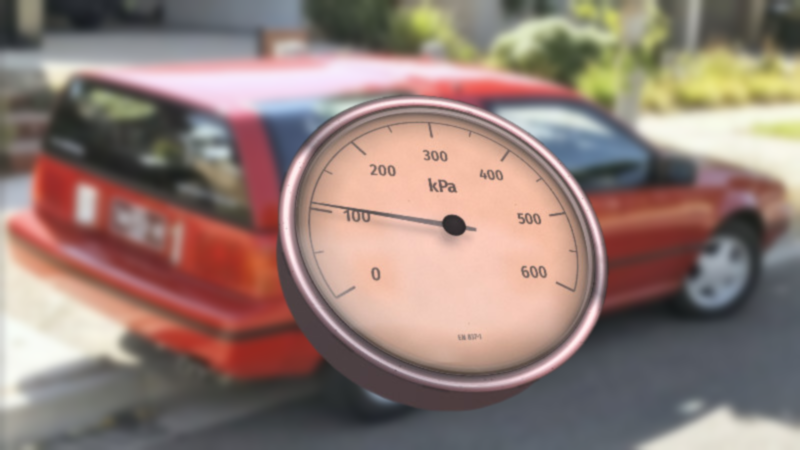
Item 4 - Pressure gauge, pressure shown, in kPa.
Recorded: 100 kPa
